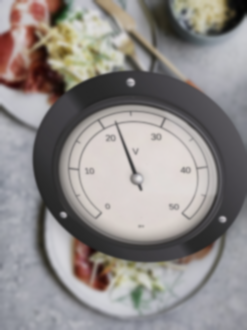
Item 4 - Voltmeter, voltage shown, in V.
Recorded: 22.5 V
